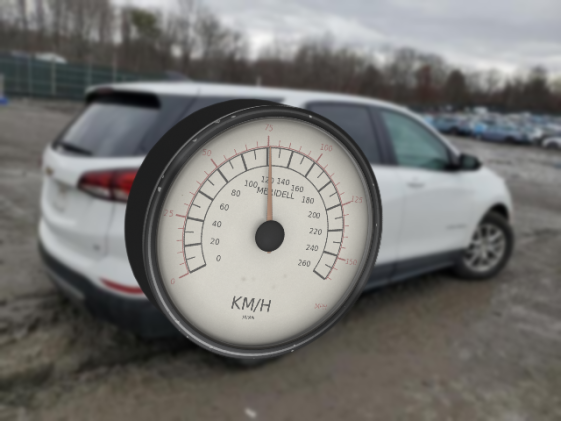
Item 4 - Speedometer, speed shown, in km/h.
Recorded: 120 km/h
